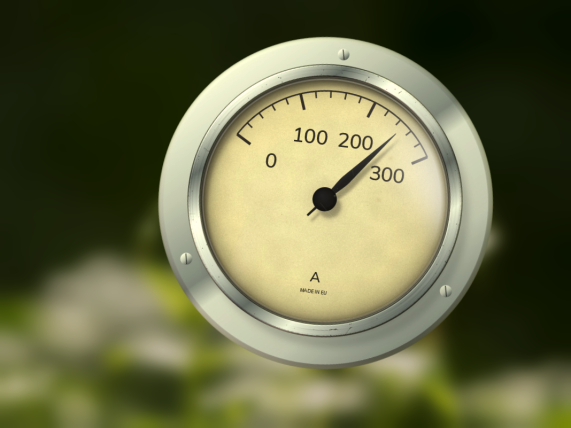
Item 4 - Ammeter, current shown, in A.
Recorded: 250 A
